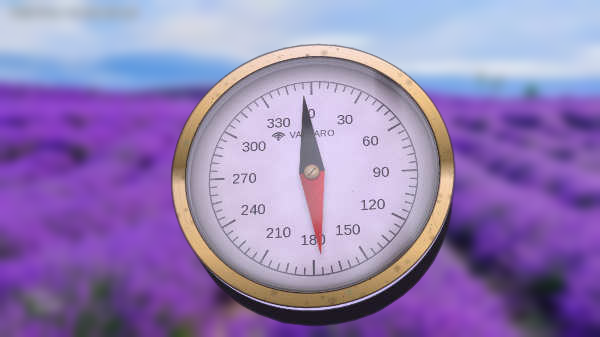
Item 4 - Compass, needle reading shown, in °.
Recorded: 175 °
